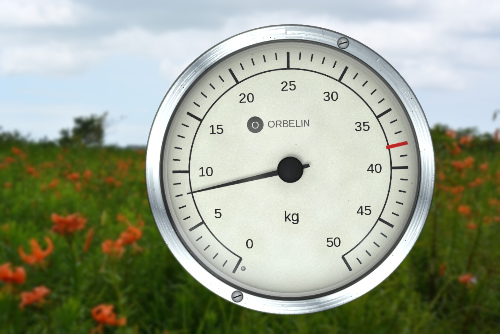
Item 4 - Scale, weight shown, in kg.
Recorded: 8 kg
